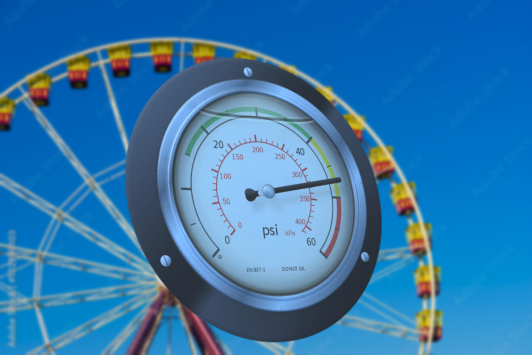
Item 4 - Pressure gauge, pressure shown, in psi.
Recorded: 47.5 psi
